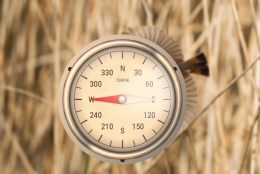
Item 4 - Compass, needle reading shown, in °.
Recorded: 270 °
